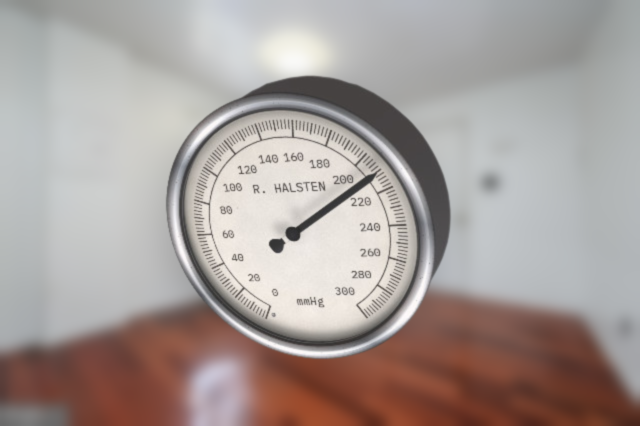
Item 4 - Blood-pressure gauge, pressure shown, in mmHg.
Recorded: 210 mmHg
